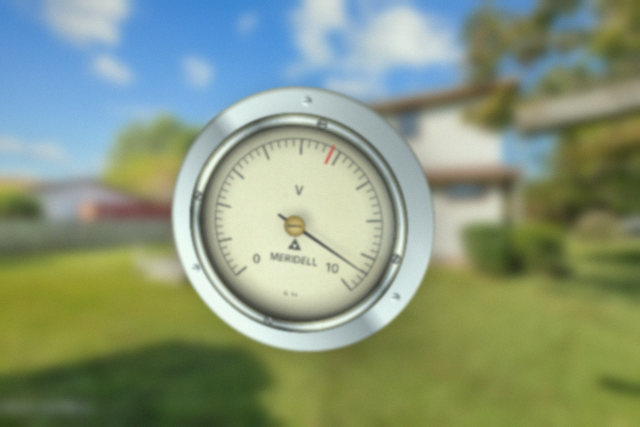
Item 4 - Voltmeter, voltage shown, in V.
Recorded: 9.4 V
